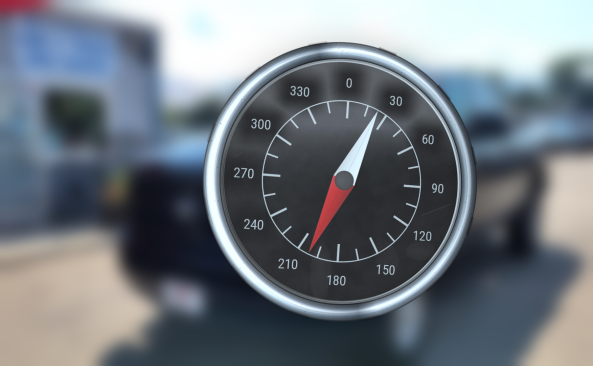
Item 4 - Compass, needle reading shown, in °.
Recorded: 202.5 °
